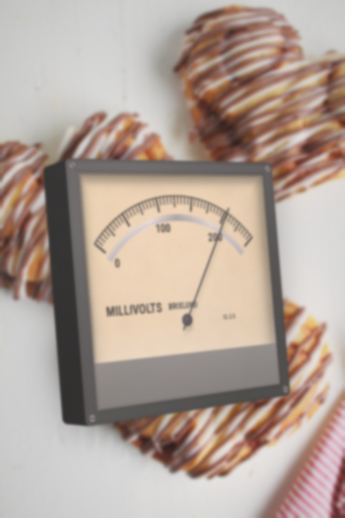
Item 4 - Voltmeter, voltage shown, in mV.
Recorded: 200 mV
